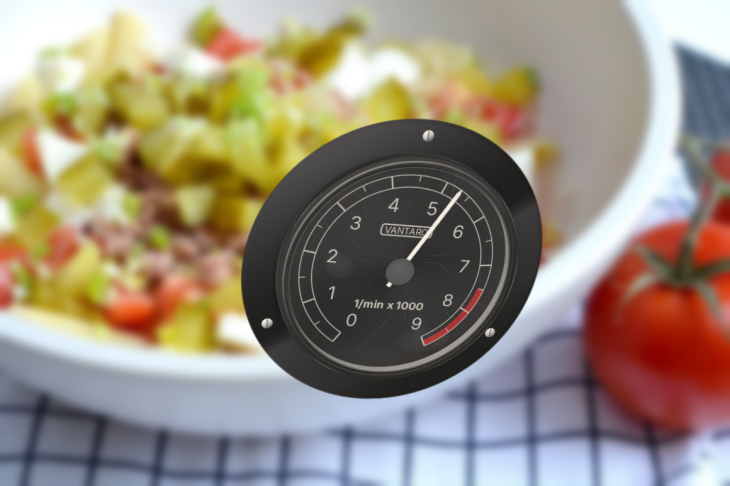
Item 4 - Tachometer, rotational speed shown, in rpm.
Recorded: 5250 rpm
